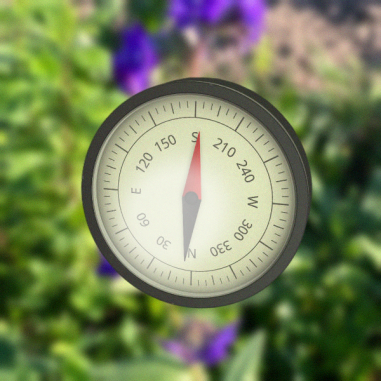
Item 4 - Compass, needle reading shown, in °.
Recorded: 185 °
